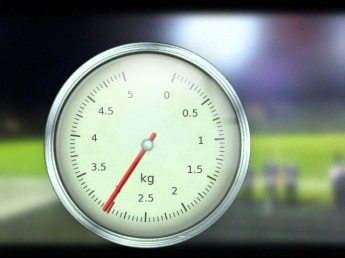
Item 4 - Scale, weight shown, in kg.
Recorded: 3 kg
